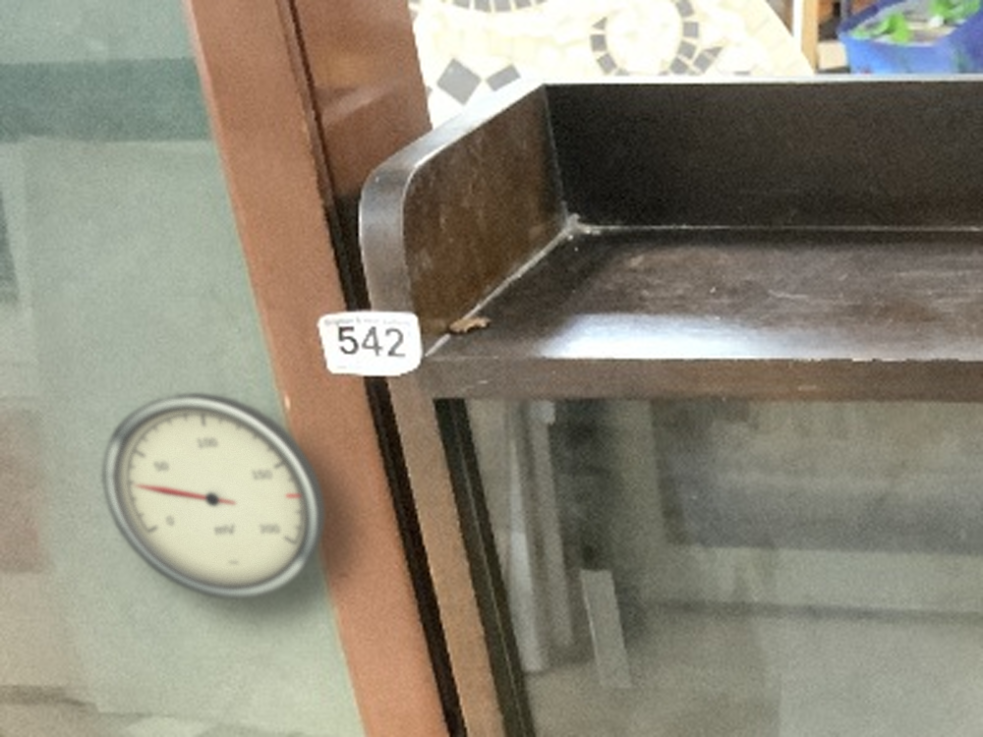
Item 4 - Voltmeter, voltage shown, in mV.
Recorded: 30 mV
